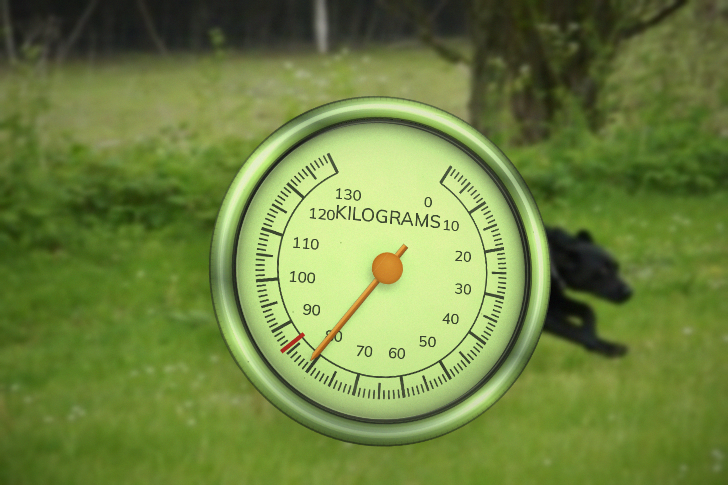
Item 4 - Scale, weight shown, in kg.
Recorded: 81 kg
